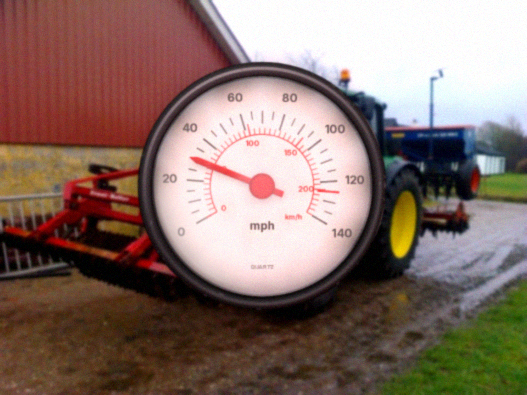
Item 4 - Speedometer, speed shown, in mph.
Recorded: 30 mph
